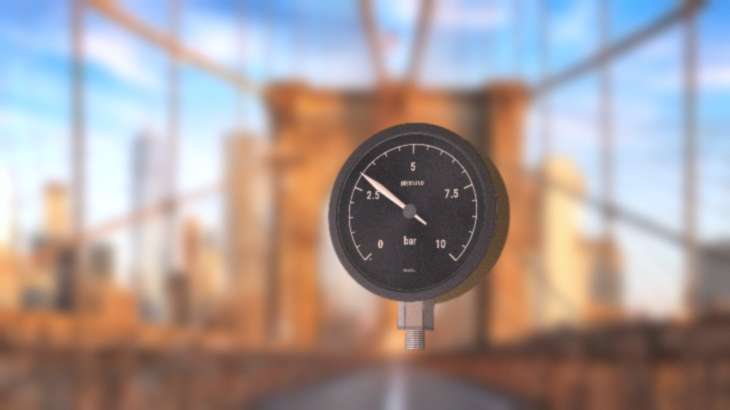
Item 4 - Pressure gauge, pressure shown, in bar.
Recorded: 3 bar
